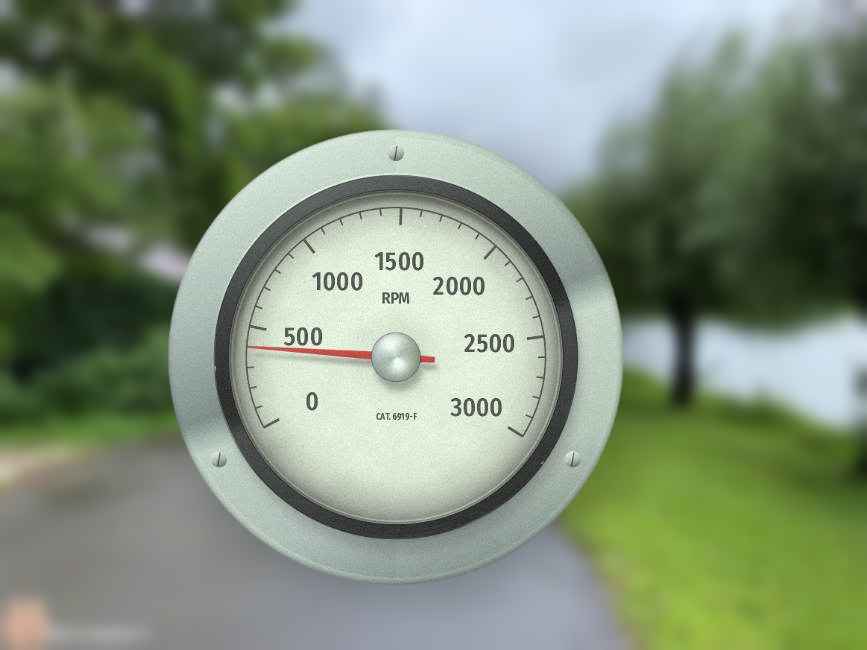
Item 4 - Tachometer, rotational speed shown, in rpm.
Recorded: 400 rpm
